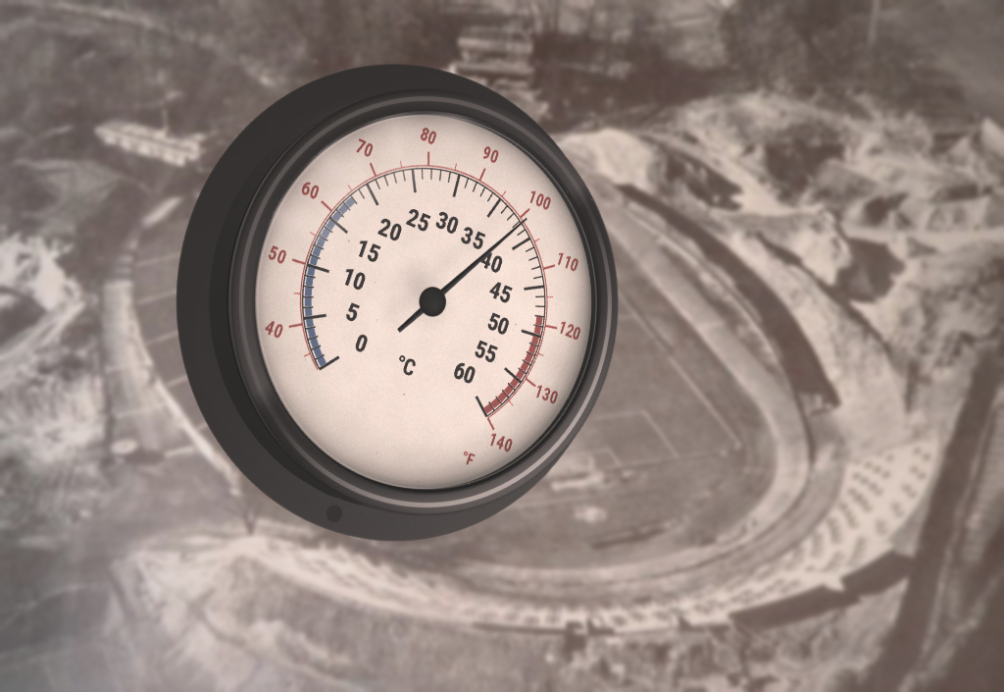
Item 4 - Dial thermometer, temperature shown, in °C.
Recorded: 38 °C
